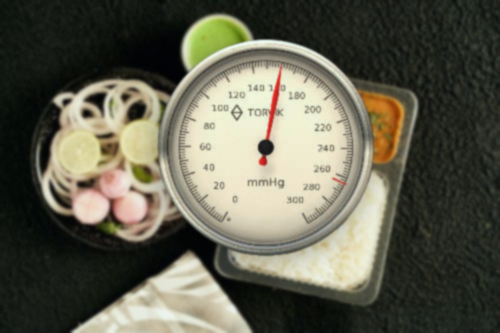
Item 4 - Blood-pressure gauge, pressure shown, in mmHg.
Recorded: 160 mmHg
